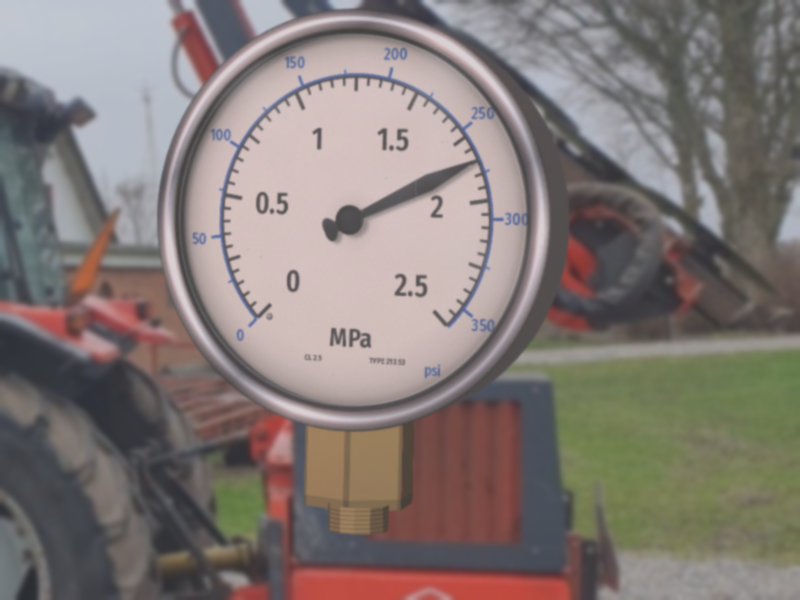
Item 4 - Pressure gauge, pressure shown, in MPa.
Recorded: 1.85 MPa
